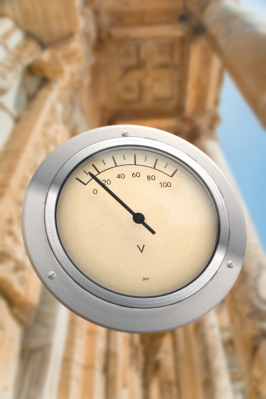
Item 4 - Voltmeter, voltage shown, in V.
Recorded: 10 V
